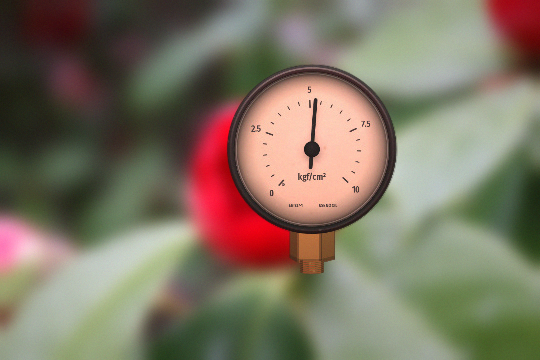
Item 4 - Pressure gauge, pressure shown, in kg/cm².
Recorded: 5.25 kg/cm²
